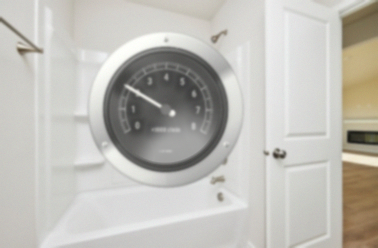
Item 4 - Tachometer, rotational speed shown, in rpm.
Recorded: 2000 rpm
